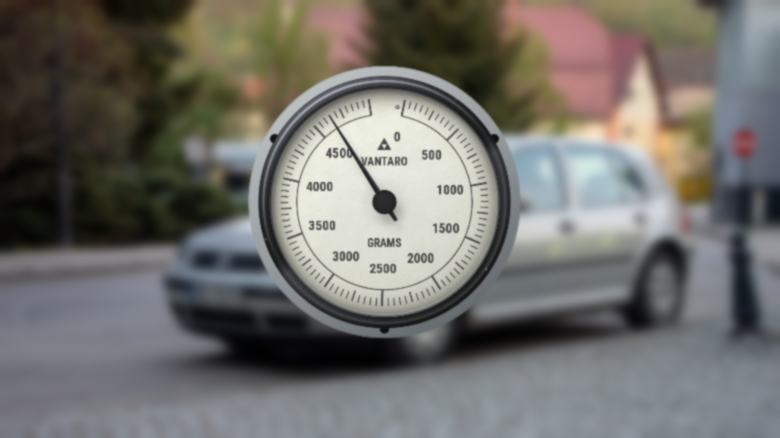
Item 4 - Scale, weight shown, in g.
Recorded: 4650 g
